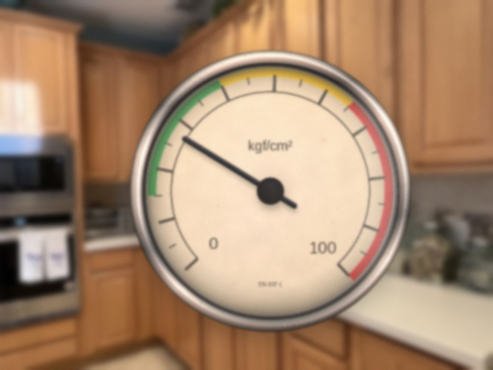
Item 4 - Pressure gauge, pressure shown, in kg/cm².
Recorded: 27.5 kg/cm²
